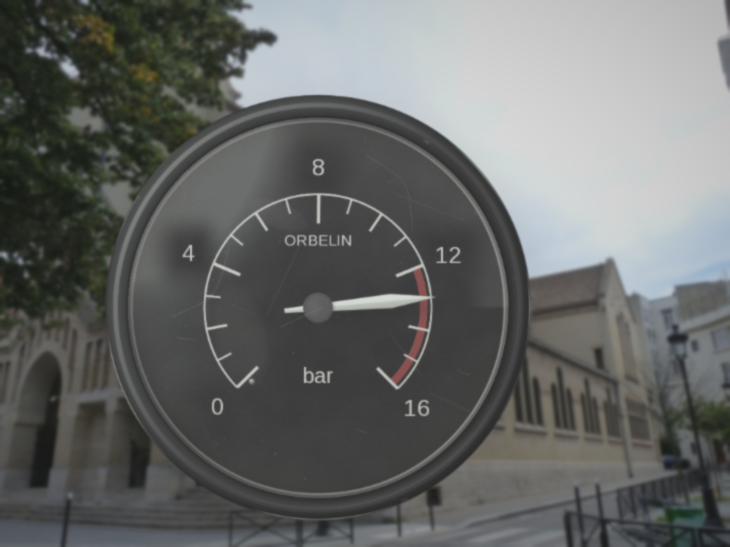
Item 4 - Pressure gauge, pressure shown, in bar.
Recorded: 13 bar
